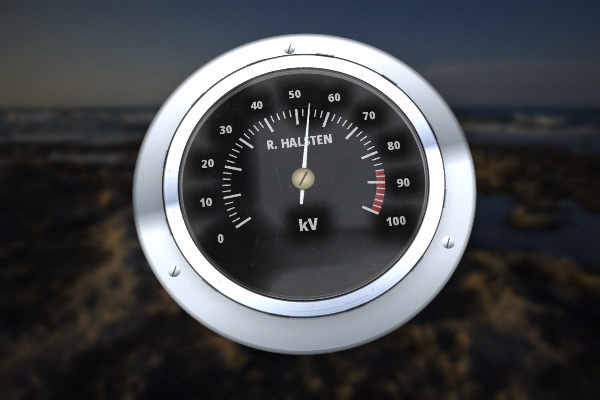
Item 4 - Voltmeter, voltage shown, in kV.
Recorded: 54 kV
